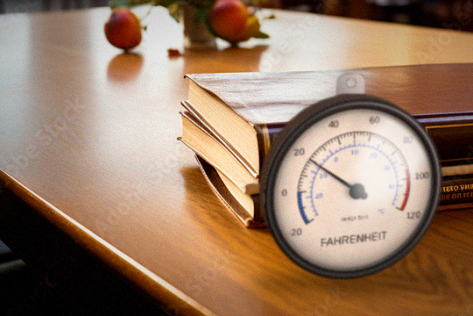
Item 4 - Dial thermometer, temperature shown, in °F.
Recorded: 20 °F
